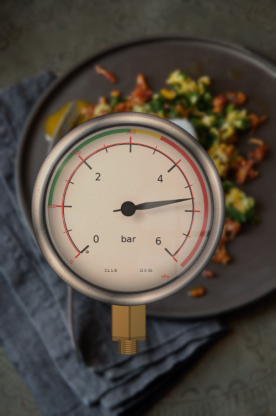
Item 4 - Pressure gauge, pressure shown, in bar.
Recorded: 4.75 bar
